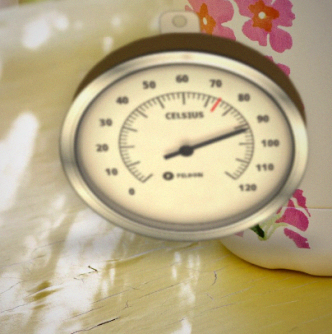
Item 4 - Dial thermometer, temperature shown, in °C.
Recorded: 90 °C
